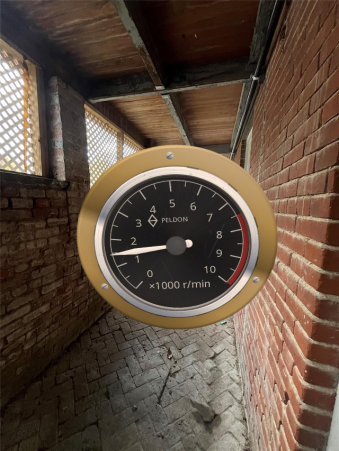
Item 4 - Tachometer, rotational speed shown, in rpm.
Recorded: 1500 rpm
